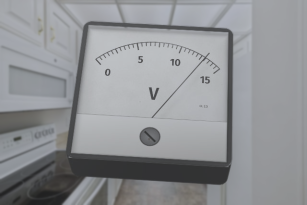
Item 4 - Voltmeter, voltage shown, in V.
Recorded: 13 V
